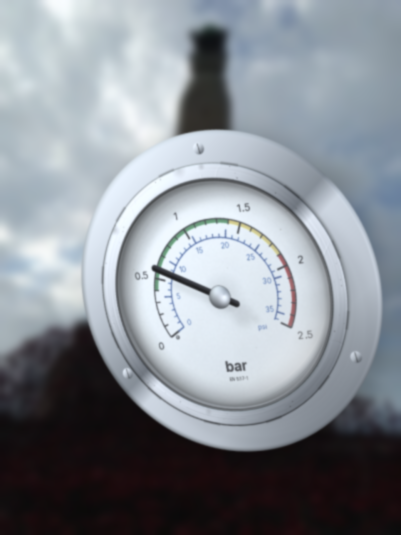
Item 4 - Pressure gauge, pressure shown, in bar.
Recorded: 0.6 bar
